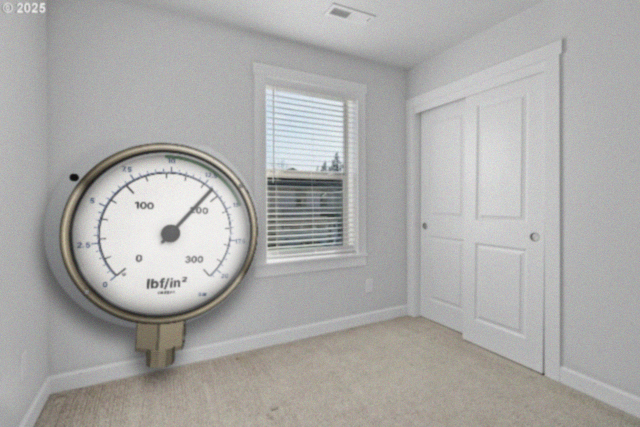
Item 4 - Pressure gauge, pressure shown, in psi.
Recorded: 190 psi
